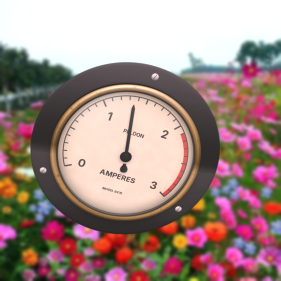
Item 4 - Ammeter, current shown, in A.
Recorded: 1.35 A
